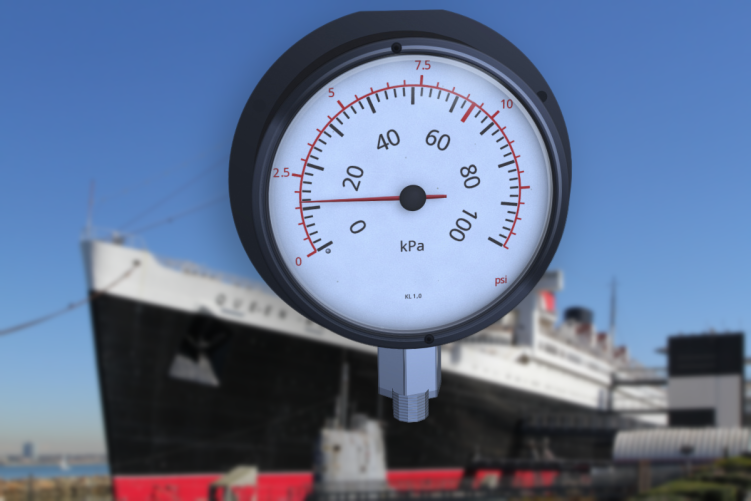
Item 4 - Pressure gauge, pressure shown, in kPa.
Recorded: 12 kPa
